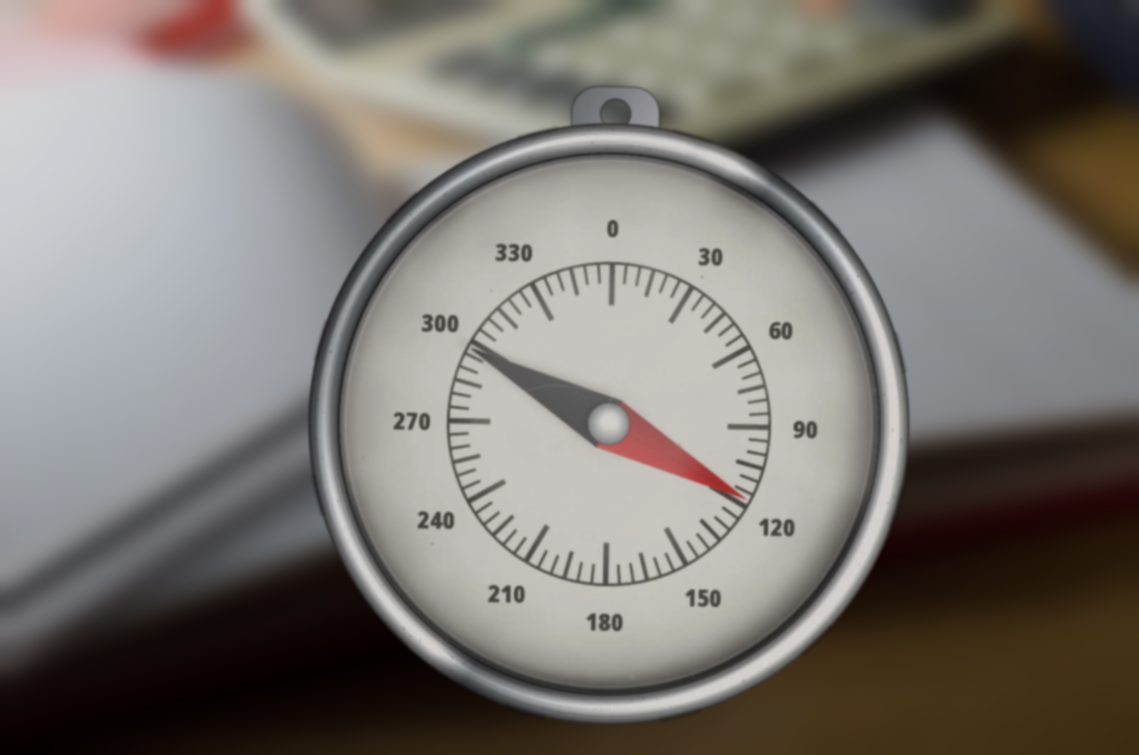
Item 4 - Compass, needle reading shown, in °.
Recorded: 117.5 °
